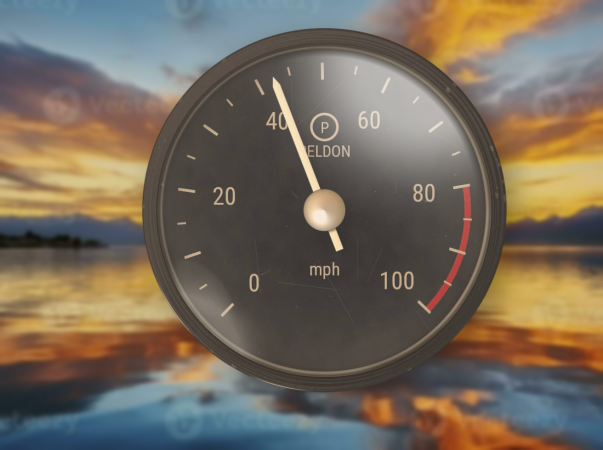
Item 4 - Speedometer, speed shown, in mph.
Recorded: 42.5 mph
